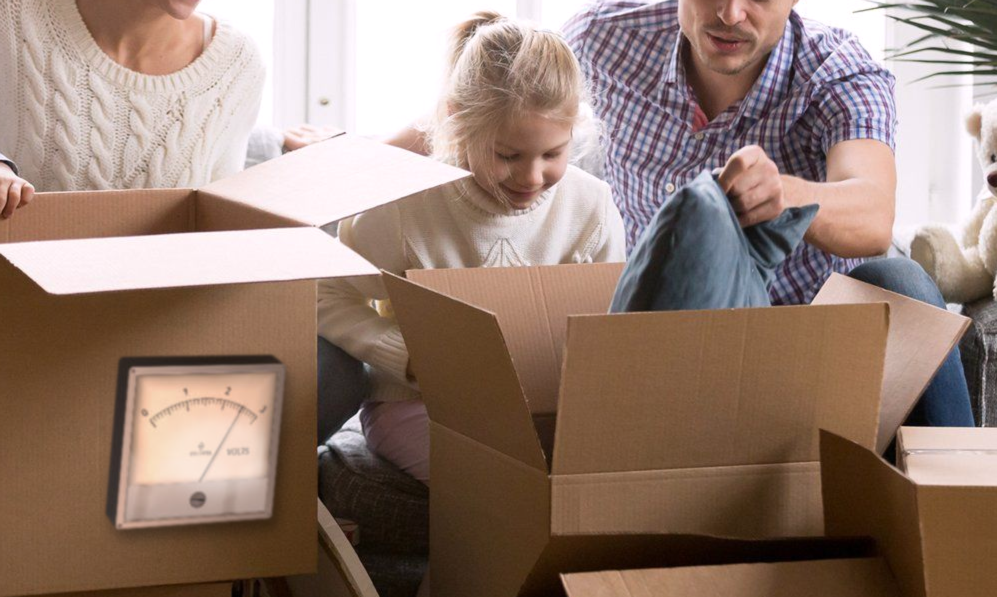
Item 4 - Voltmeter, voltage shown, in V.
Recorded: 2.5 V
